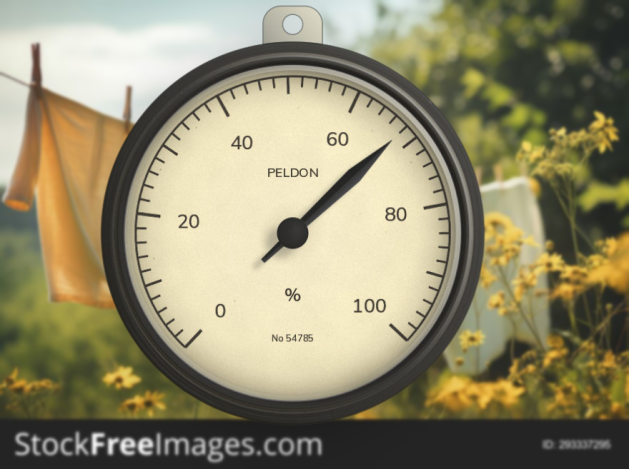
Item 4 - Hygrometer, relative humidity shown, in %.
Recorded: 68 %
